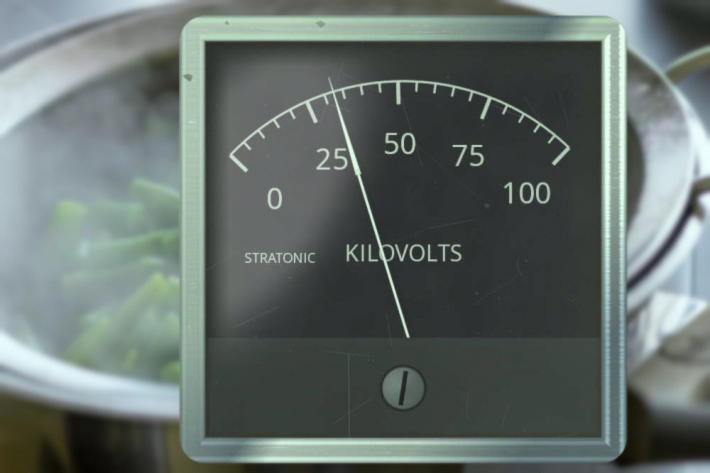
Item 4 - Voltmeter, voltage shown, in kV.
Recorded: 32.5 kV
